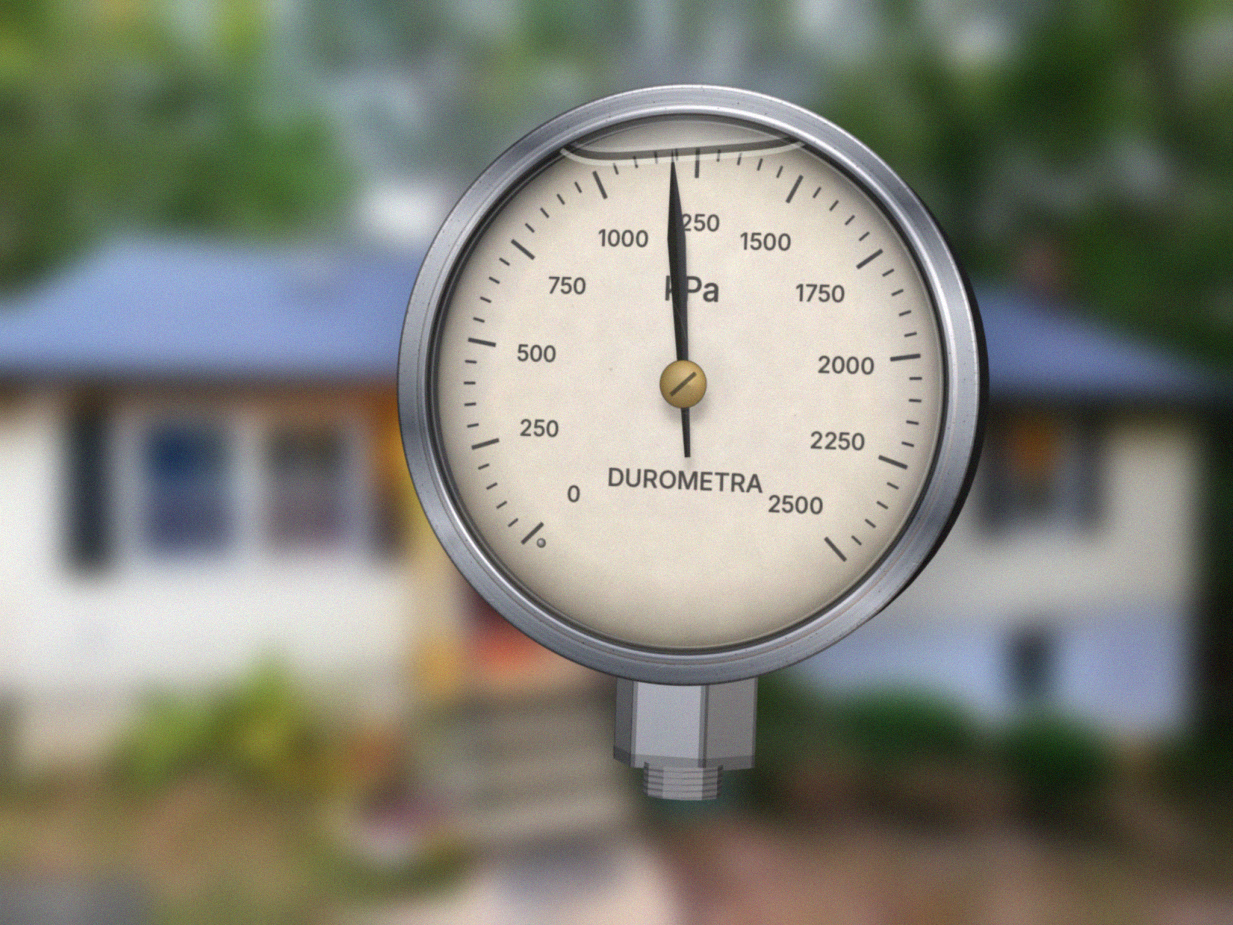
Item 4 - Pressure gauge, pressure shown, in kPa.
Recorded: 1200 kPa
